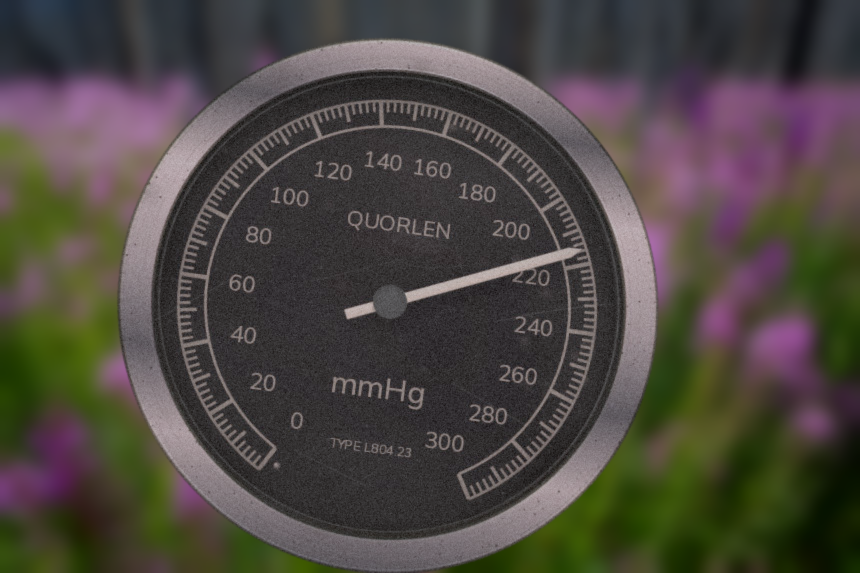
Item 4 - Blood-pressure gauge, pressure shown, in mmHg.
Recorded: 216 mmHg
